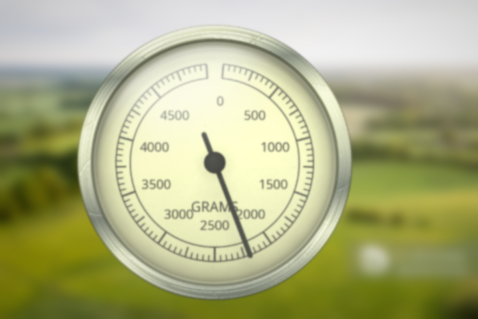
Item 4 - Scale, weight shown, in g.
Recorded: 2200 g
